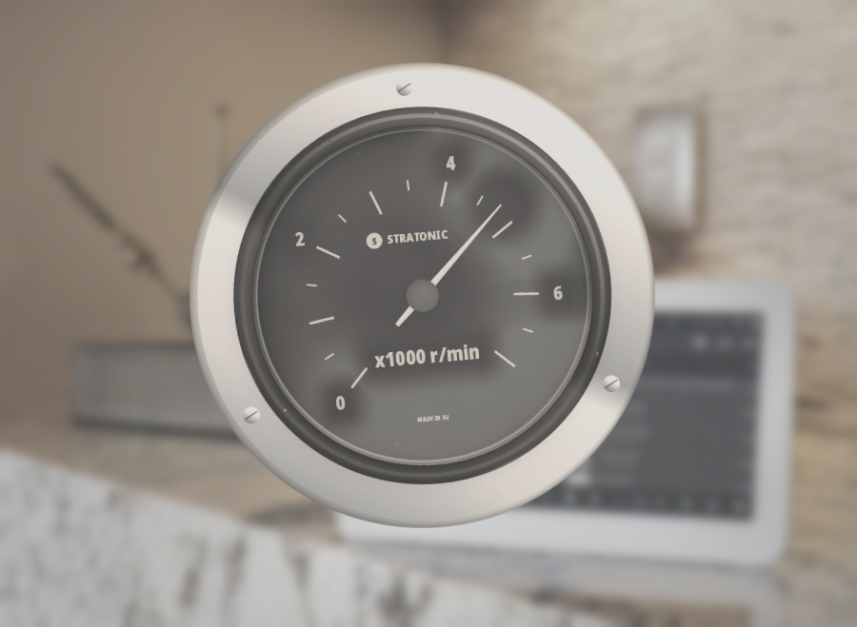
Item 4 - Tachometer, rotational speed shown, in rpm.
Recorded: 4750 rpm
